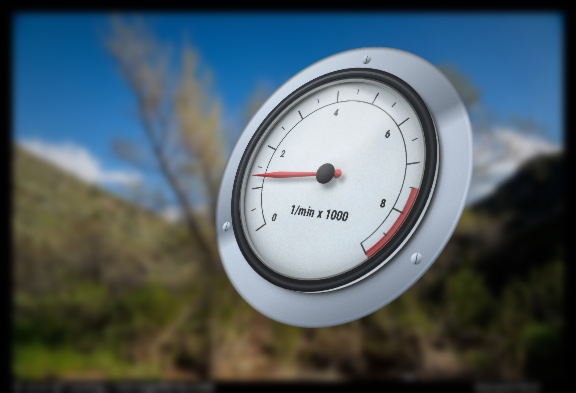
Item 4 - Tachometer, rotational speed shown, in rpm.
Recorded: 1250 rpm
